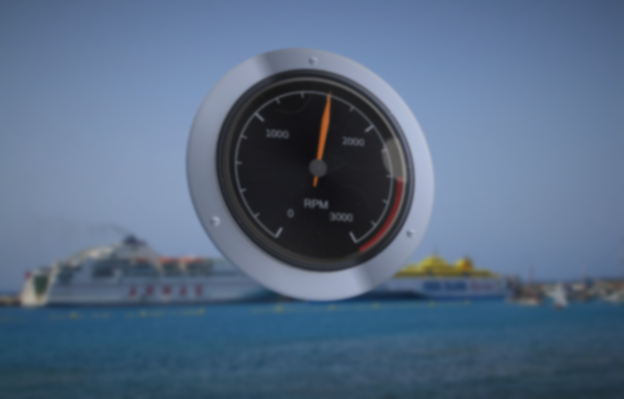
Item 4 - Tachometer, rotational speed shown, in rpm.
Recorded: 1600 rpm
